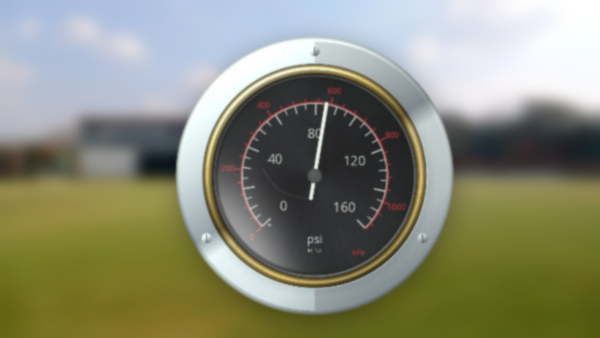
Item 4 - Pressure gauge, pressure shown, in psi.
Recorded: 85 psi
